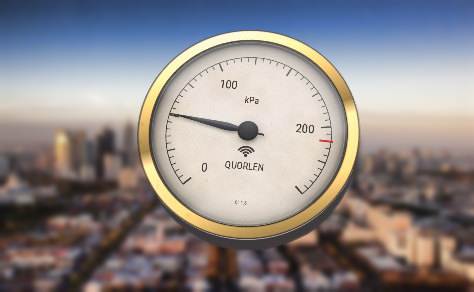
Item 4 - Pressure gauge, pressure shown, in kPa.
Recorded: 50 kPa
